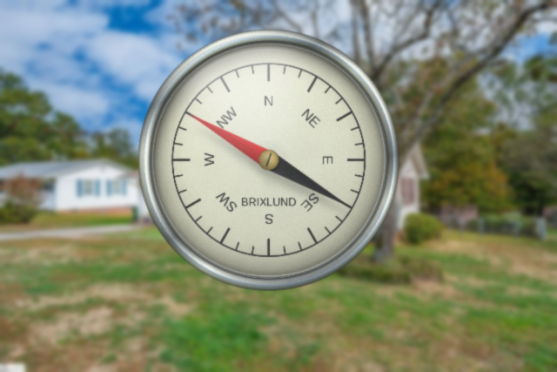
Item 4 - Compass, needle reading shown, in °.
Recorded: 300 °
